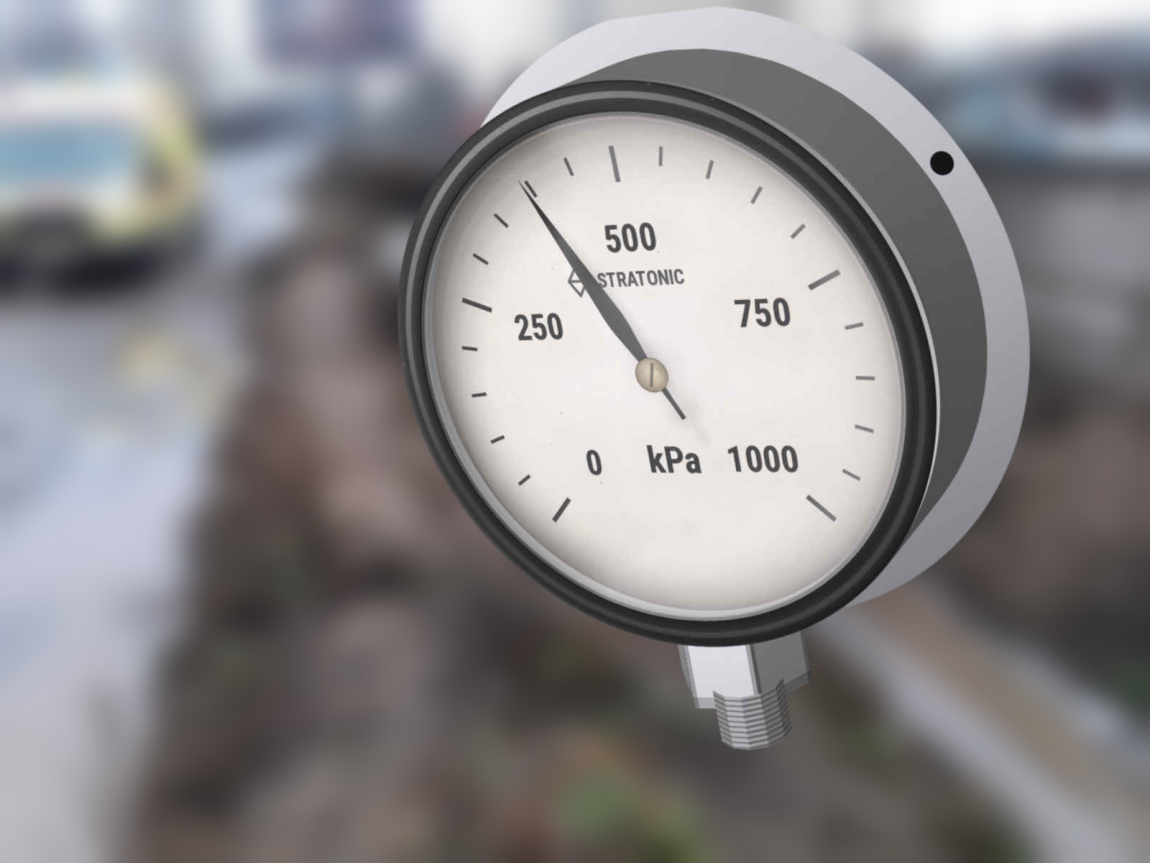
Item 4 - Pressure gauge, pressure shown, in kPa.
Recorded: 400 kPa
